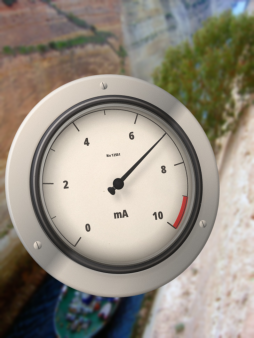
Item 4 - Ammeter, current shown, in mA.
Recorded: 7 mA
